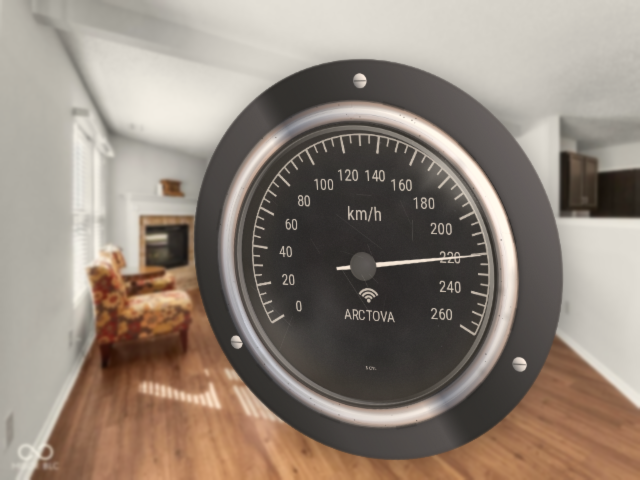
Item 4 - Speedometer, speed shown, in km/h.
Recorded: 220 km/h
